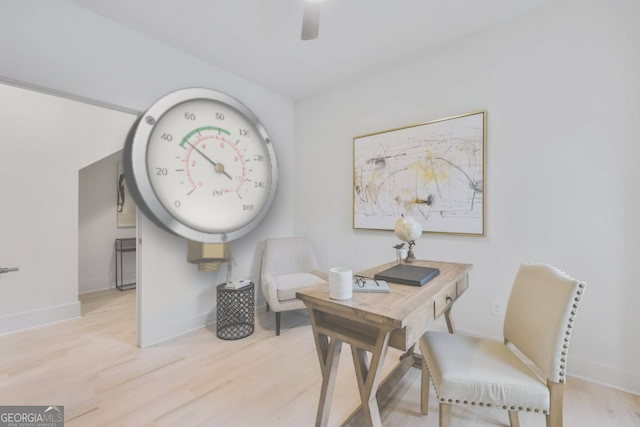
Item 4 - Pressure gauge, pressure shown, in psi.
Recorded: 45 psi
